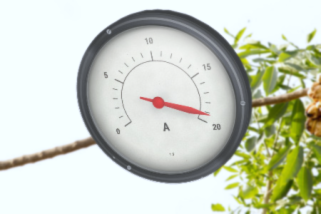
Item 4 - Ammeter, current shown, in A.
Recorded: 19 A
